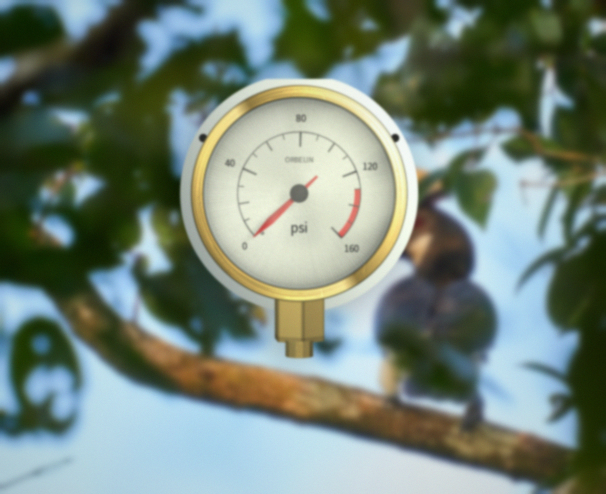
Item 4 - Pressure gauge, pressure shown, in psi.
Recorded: 0 psi
